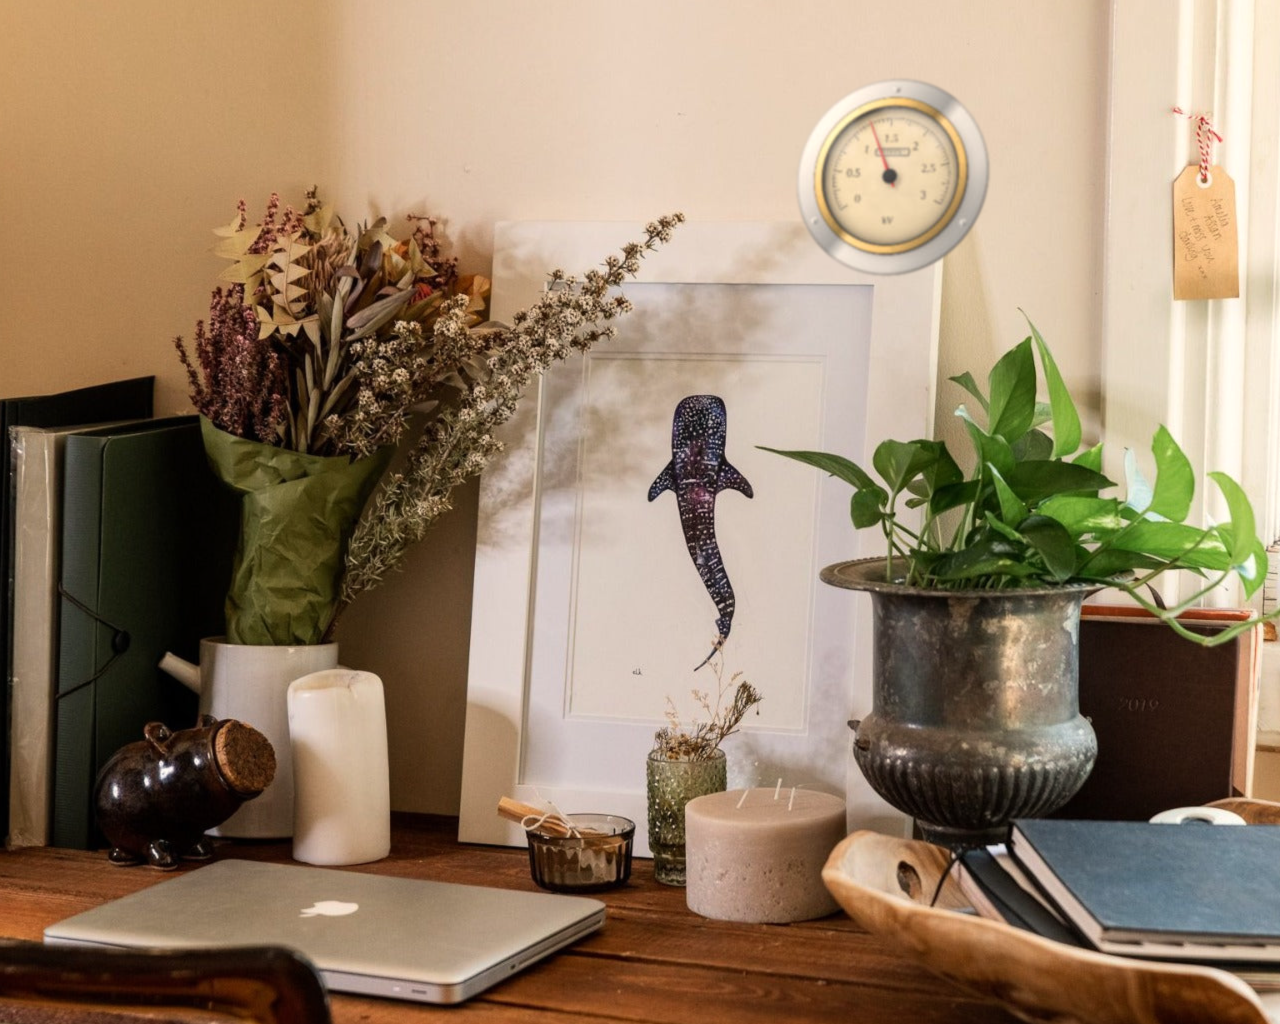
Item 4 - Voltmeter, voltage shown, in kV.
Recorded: 1.25 kV
